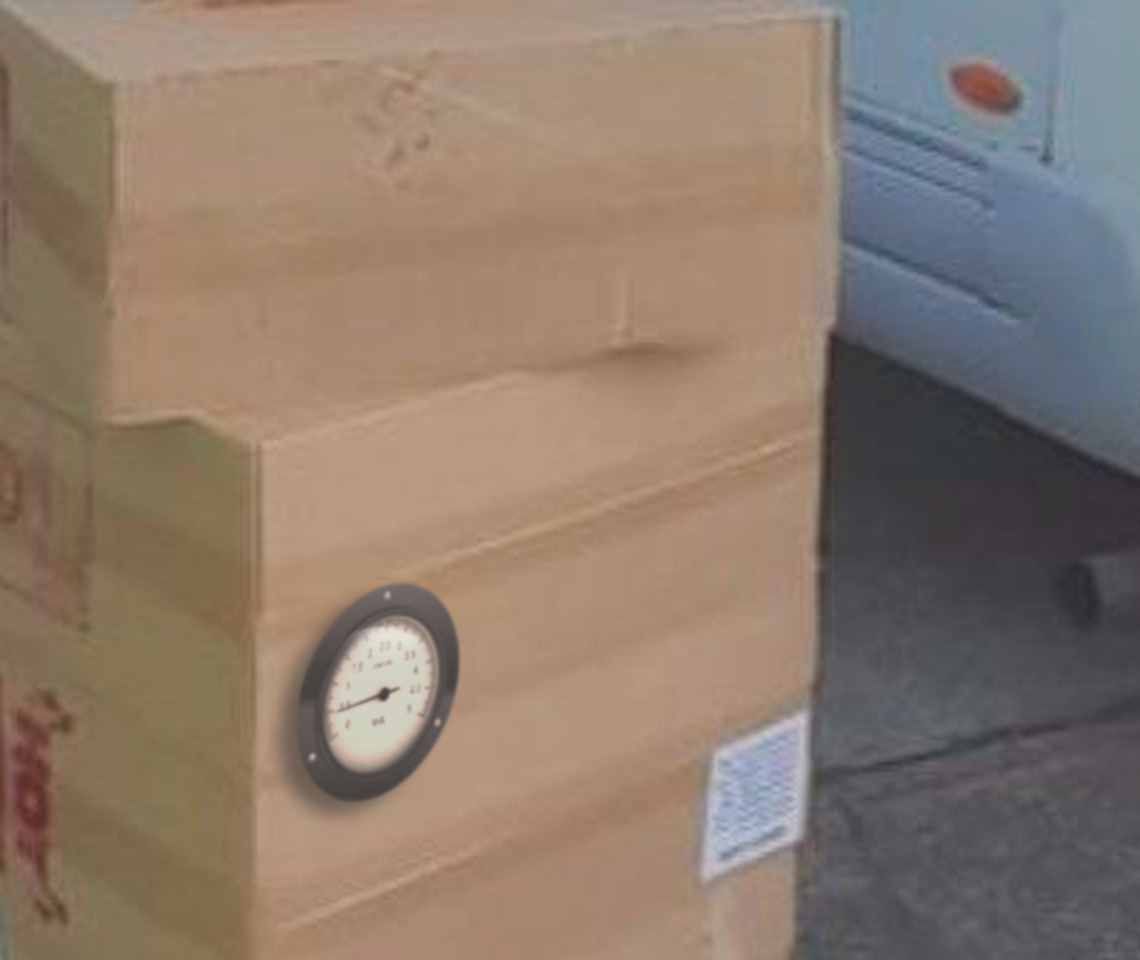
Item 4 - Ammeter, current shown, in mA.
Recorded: 0.5 mA
